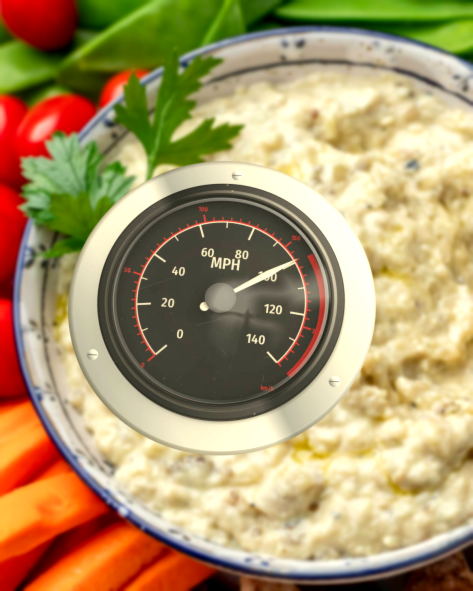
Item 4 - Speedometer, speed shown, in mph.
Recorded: 100 mph
